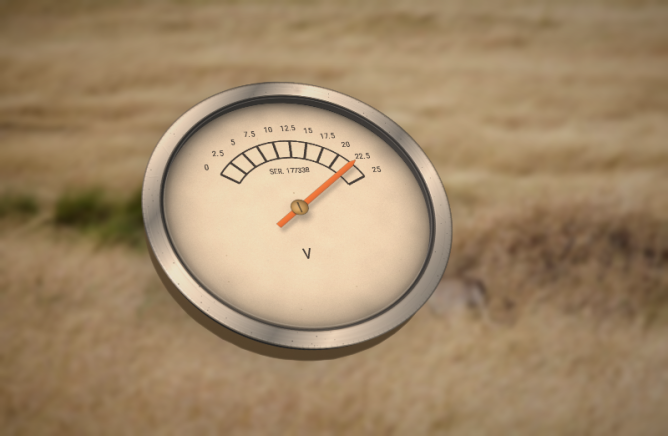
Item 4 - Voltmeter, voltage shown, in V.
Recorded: 22.5 V
